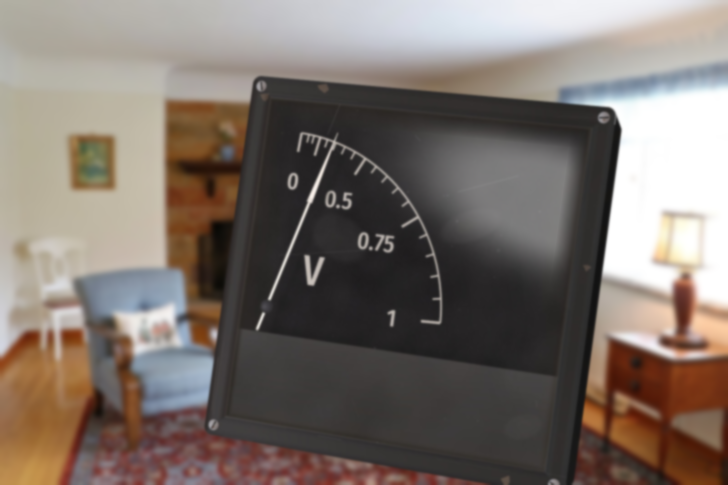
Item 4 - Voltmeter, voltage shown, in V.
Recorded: 0.35 V
